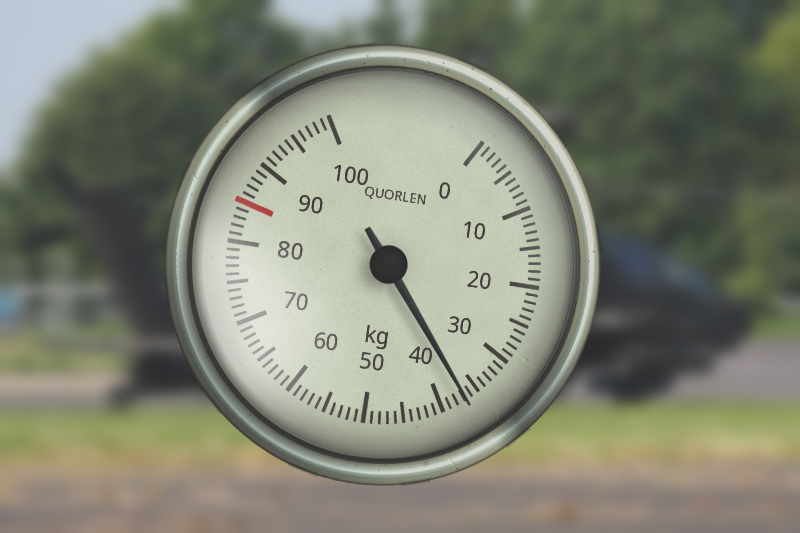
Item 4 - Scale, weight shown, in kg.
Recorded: 37 kg
